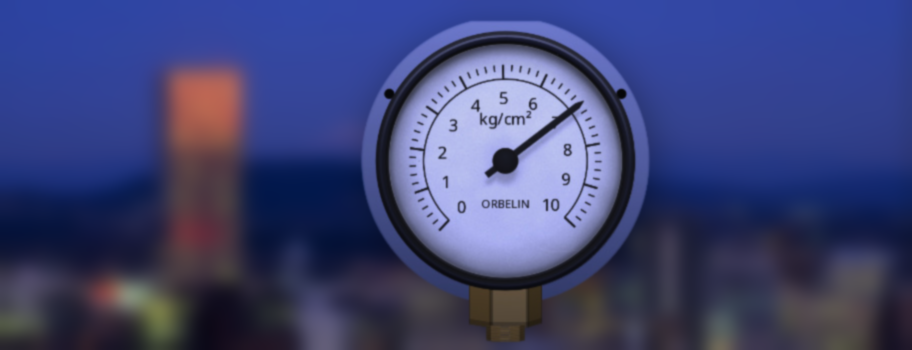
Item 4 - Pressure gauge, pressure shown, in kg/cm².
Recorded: 7 kg/cm²
